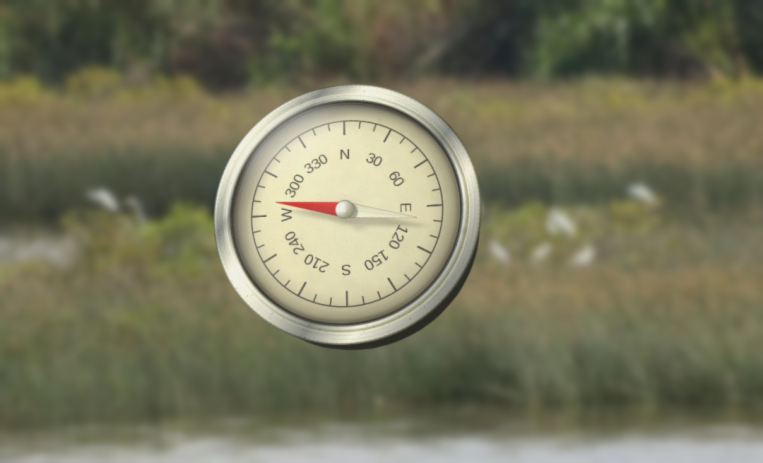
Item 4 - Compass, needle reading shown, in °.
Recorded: 280 °
